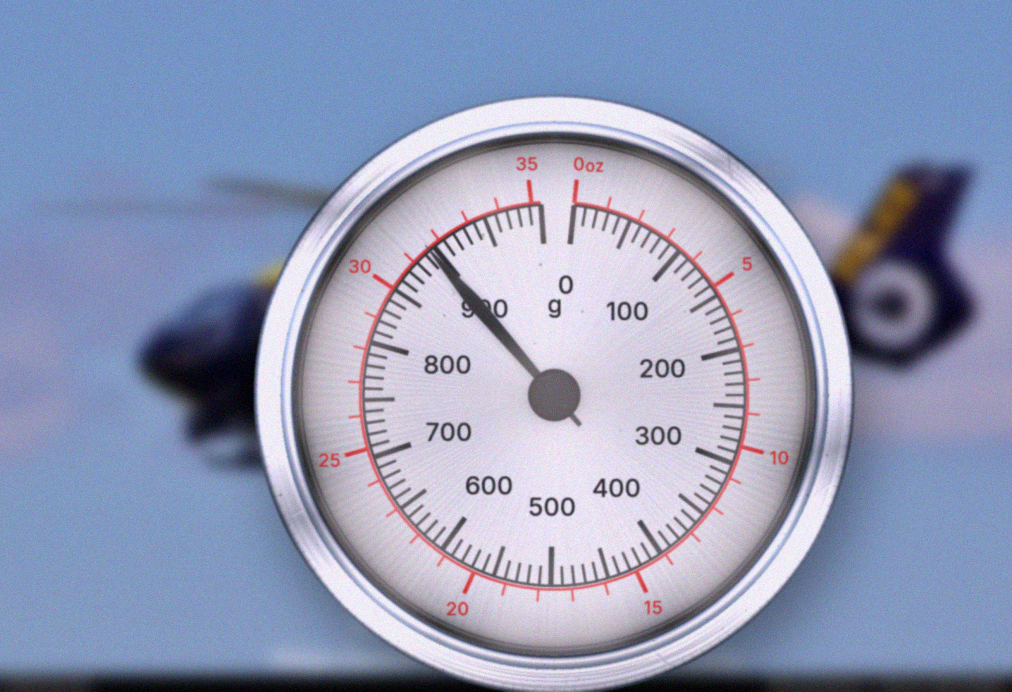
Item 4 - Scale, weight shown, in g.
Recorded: 895 g
